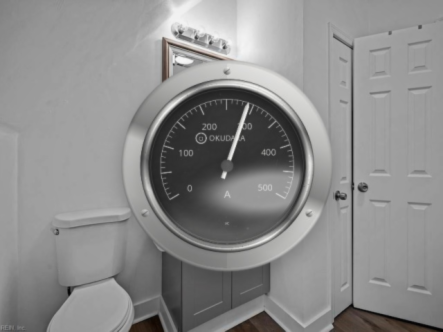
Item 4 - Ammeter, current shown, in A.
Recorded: 290 A
